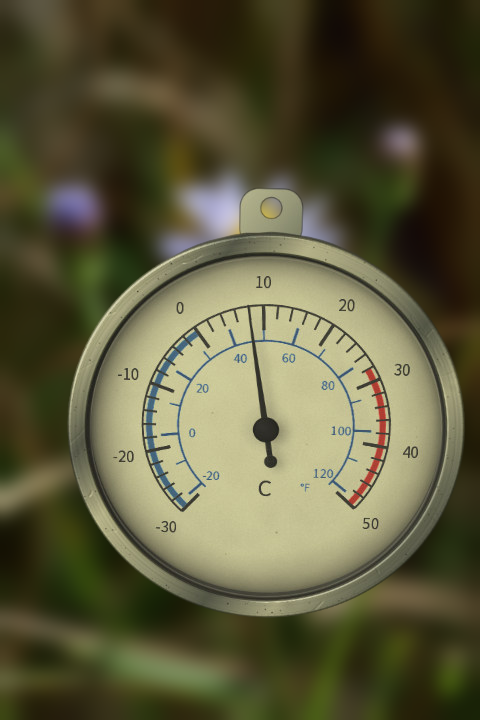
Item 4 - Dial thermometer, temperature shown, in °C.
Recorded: 8 °C
